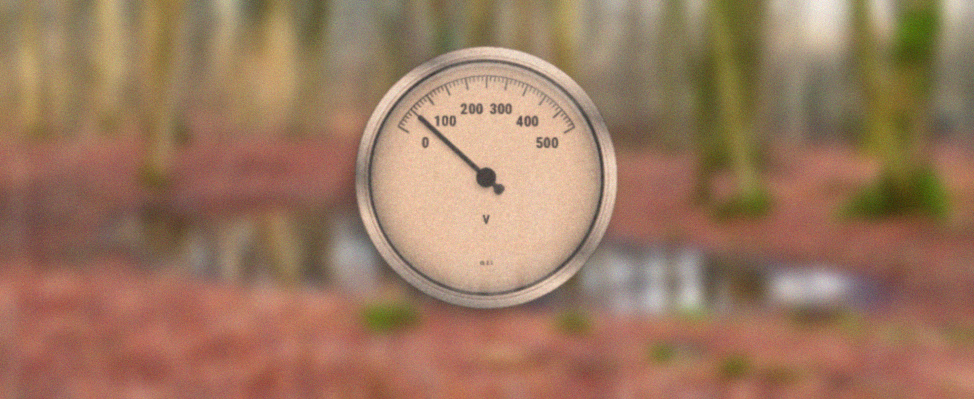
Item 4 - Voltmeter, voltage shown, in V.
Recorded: 50 V
